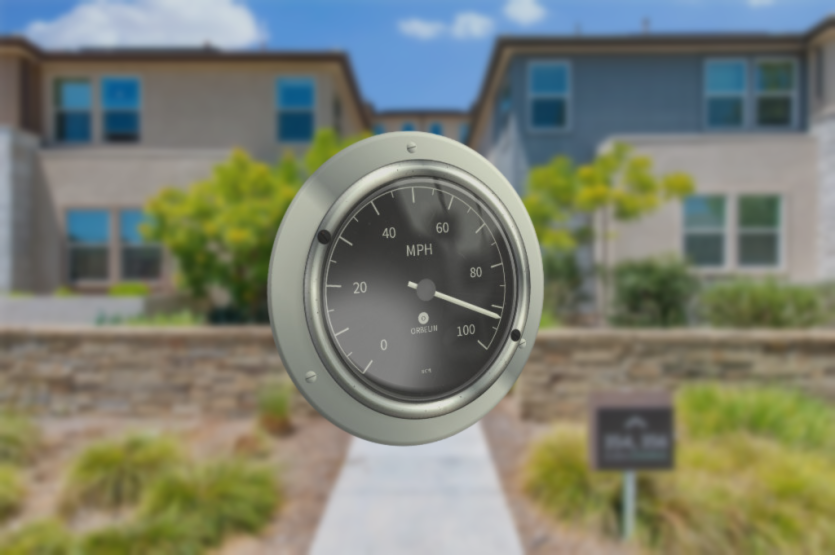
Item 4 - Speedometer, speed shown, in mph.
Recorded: 92.5 mph
